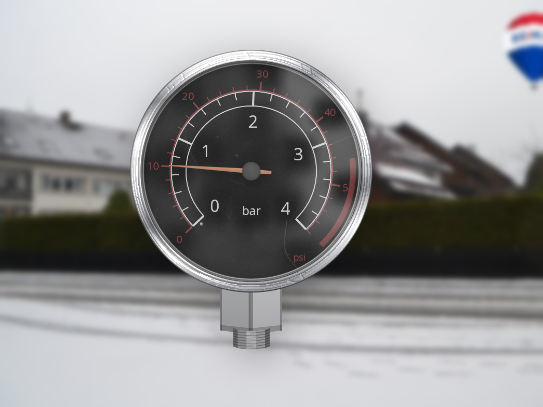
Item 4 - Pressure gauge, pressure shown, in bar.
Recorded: 0.7 bar
